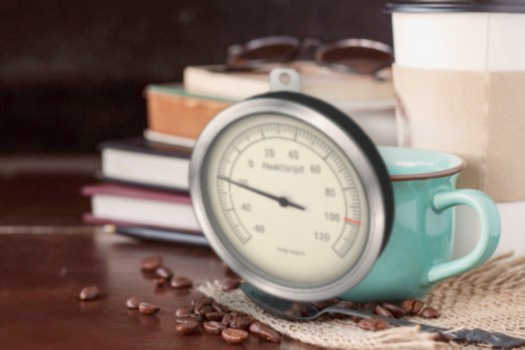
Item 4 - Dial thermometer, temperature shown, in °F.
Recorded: -20 °F
